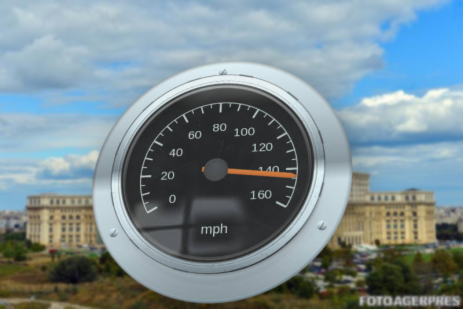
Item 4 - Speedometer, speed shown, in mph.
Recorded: 145 mph
